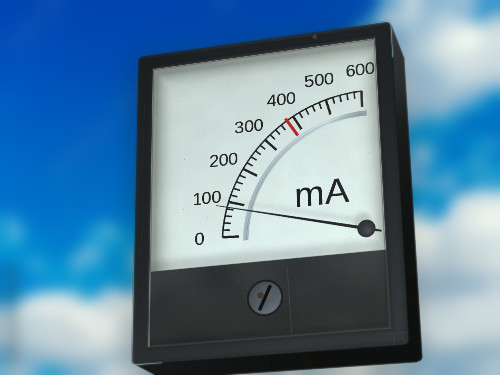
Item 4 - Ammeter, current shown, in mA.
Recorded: 80 mA
